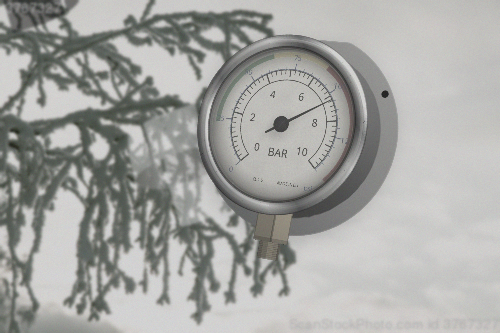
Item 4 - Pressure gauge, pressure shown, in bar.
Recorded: 7.2 bar
